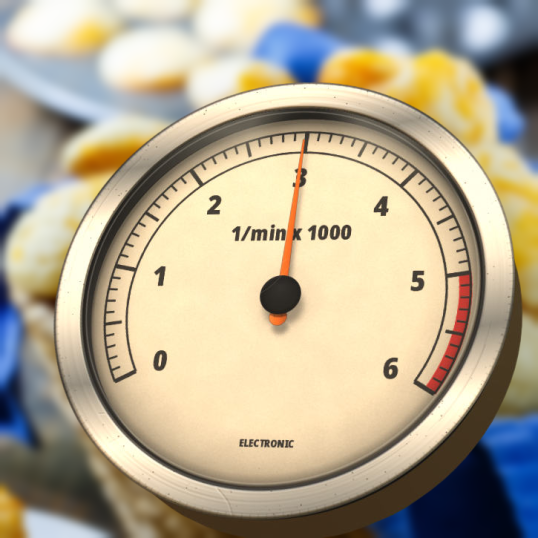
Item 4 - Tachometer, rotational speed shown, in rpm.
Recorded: 3000 rpm
